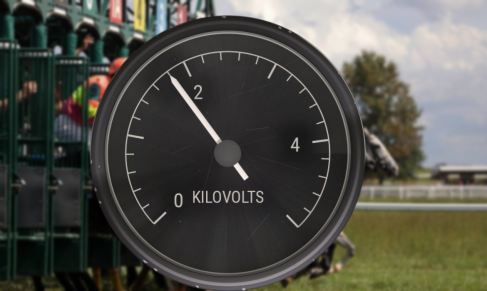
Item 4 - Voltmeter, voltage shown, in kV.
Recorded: 1.8 kV
